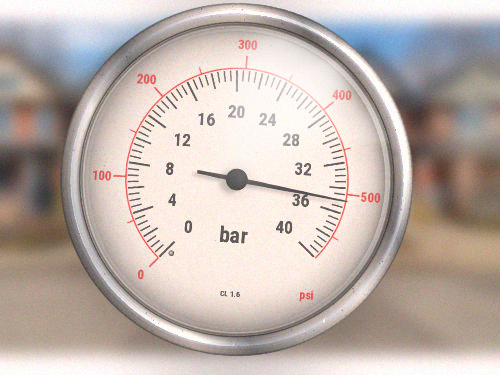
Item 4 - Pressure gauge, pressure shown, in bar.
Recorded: 35 bar
